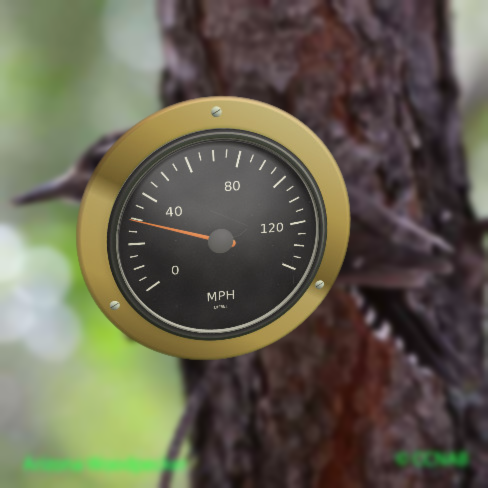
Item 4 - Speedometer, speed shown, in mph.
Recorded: 30 mph
